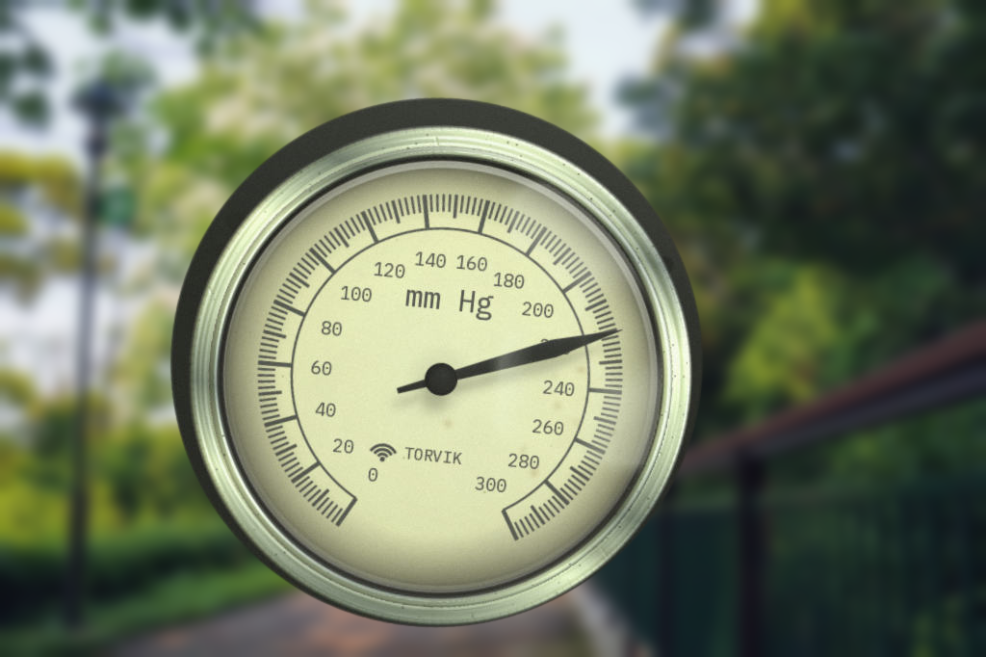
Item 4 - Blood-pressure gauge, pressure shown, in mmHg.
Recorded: 220 mmHg
